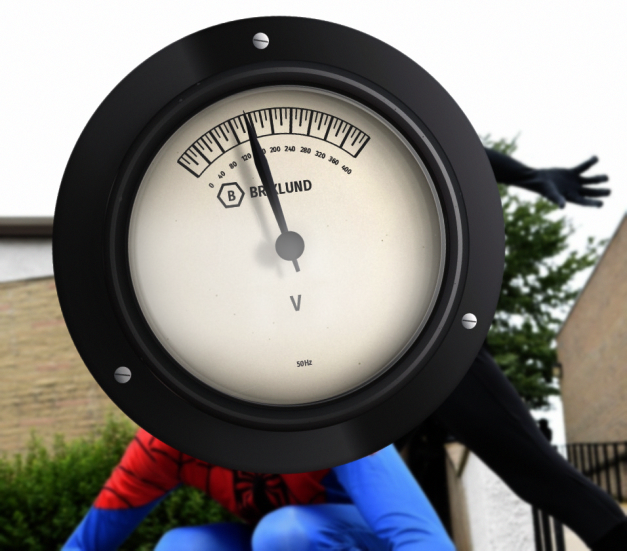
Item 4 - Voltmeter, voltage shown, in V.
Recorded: 150 V
